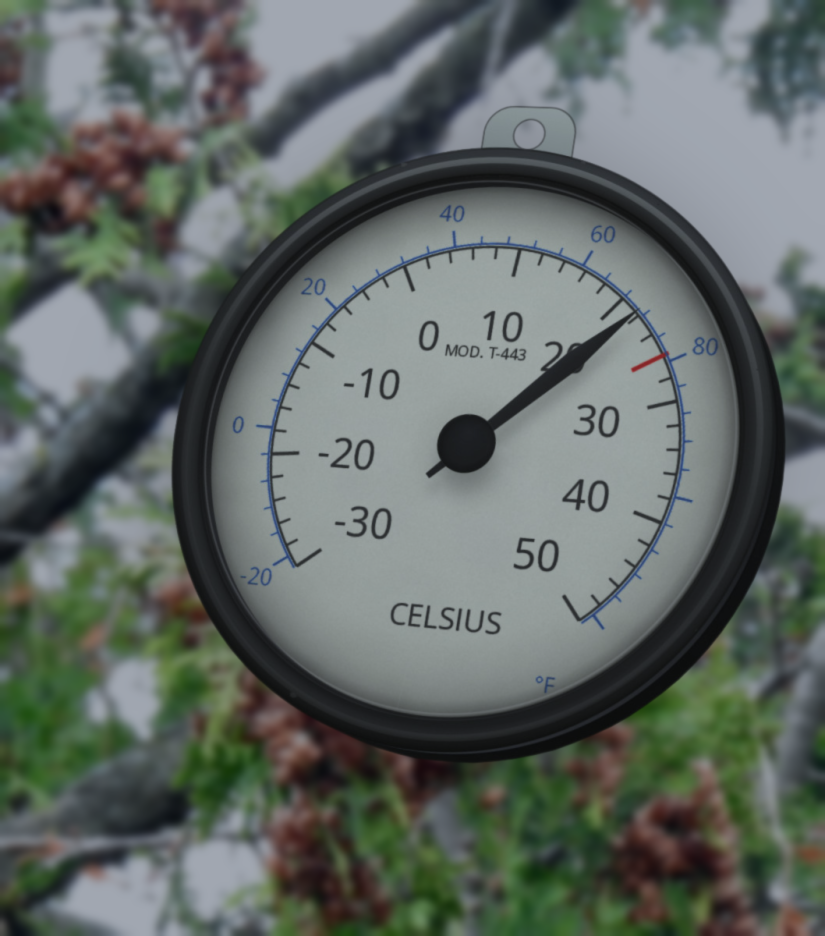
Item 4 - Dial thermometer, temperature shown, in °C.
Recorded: 22 °C
